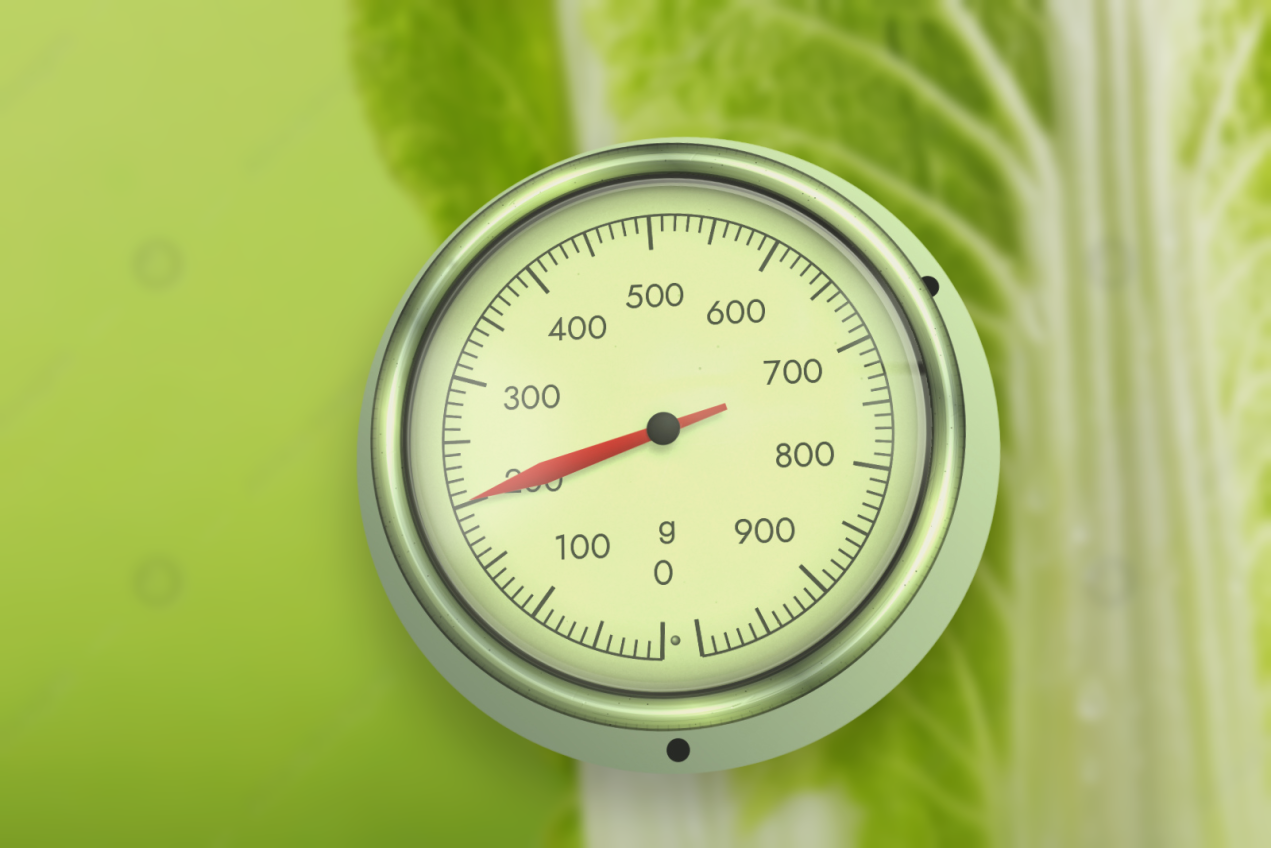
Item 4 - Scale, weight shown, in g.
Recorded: 200 g
